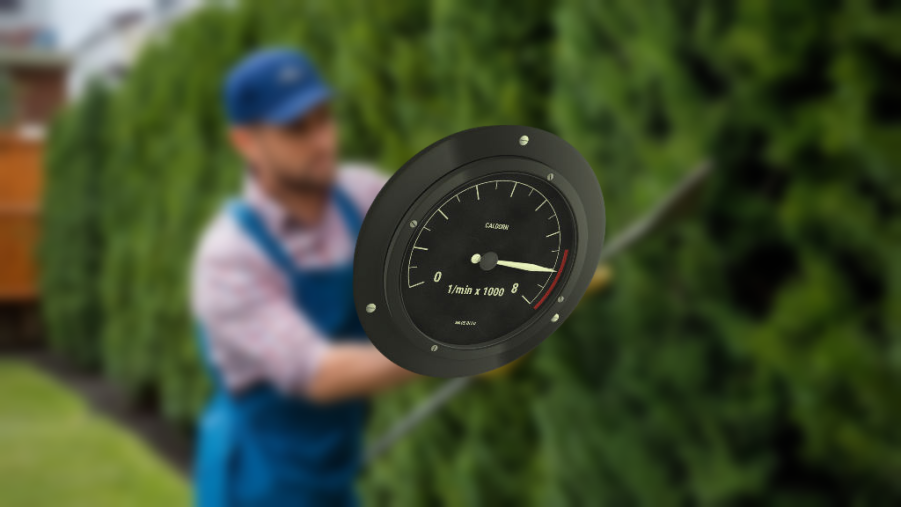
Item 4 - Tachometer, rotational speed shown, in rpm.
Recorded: 7000 rpm
